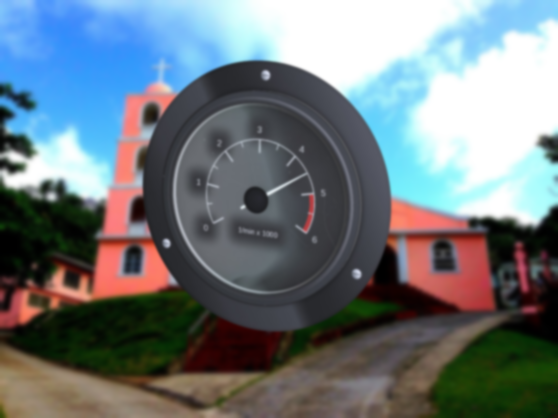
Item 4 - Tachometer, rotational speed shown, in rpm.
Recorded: 4500 rpm
